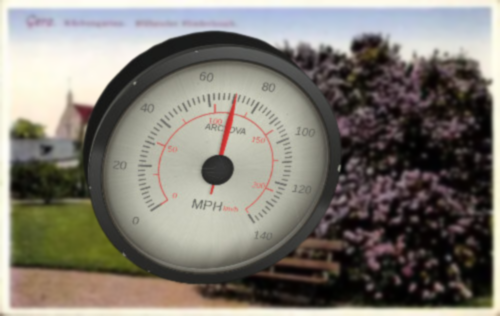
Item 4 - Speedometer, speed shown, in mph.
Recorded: 70 mph
